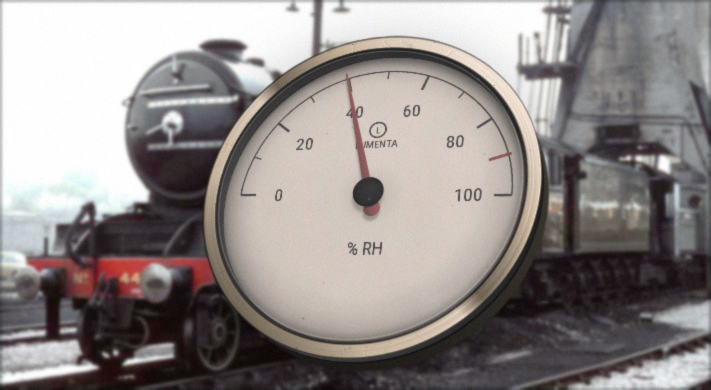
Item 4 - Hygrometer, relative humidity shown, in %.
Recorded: 40 %
